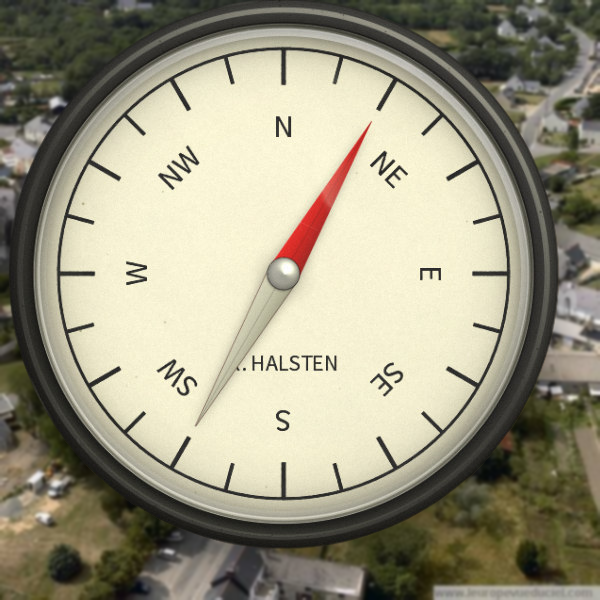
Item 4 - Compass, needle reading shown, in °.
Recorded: 30 °
